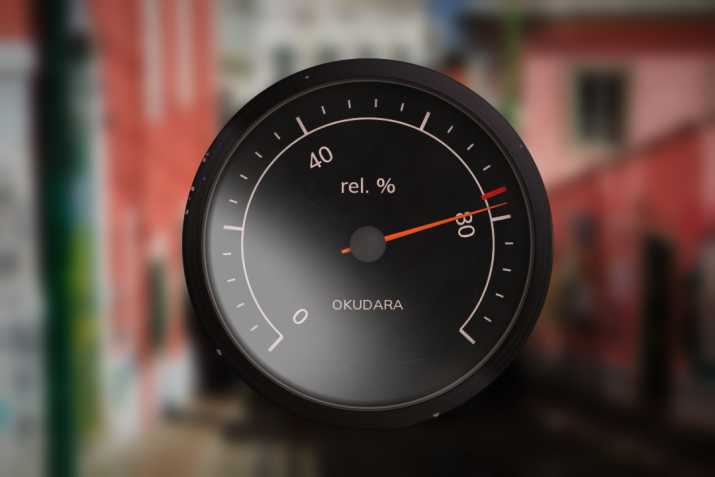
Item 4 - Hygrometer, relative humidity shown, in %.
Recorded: 78 %
